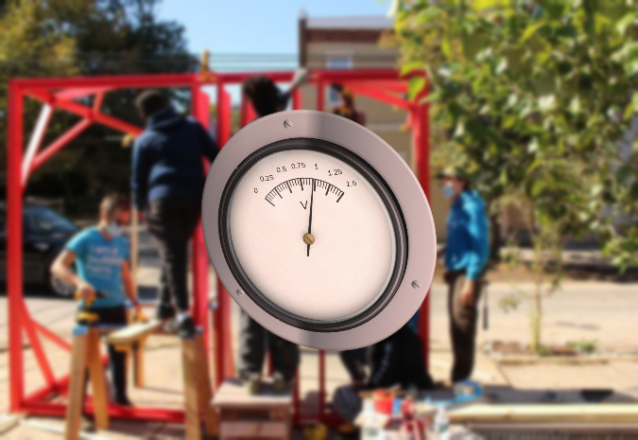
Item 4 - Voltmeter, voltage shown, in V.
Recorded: 1 V
